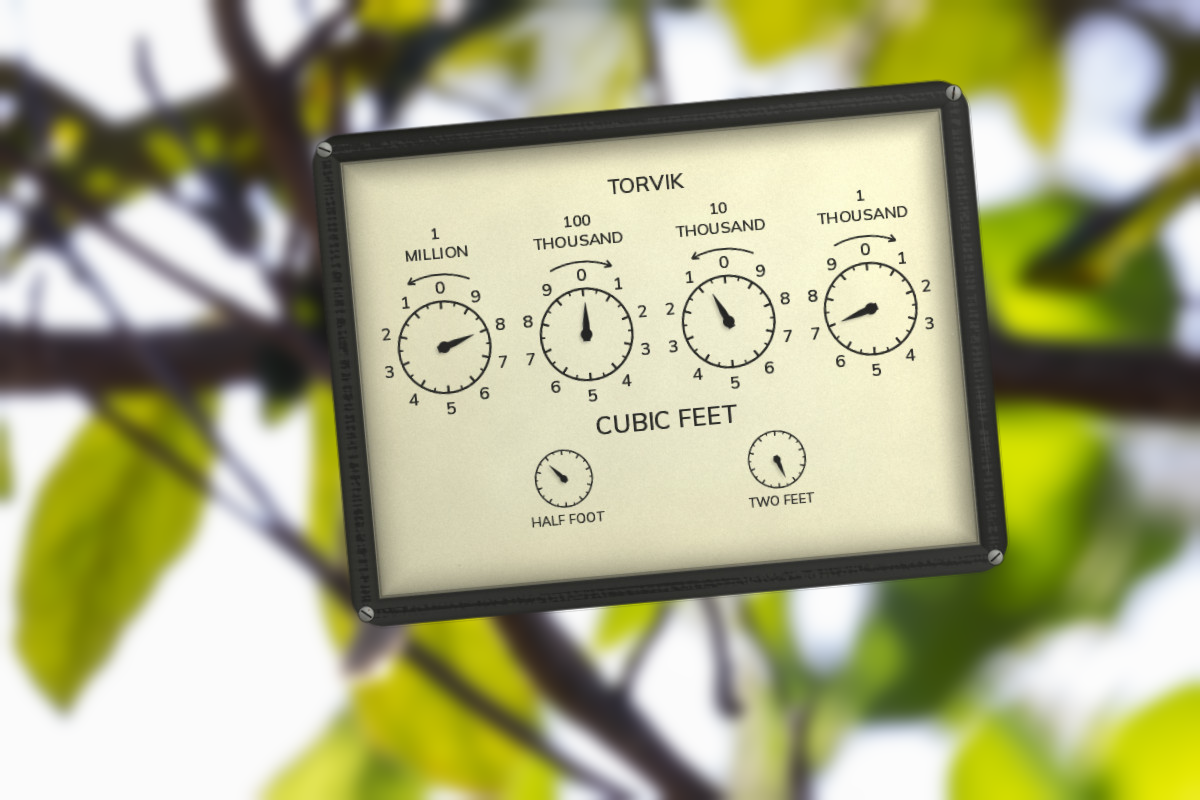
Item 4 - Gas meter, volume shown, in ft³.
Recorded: 800700 ft³
